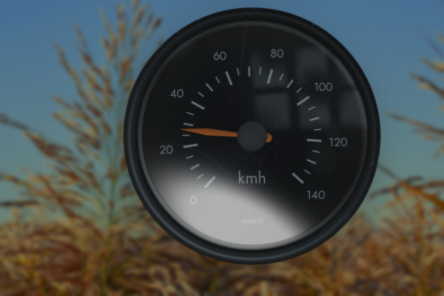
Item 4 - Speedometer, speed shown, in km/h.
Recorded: 27.5 km/h
